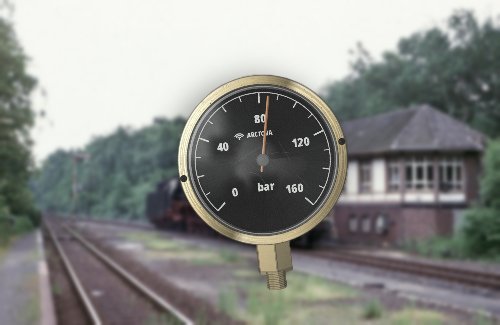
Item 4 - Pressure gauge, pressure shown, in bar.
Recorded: 85 bar
